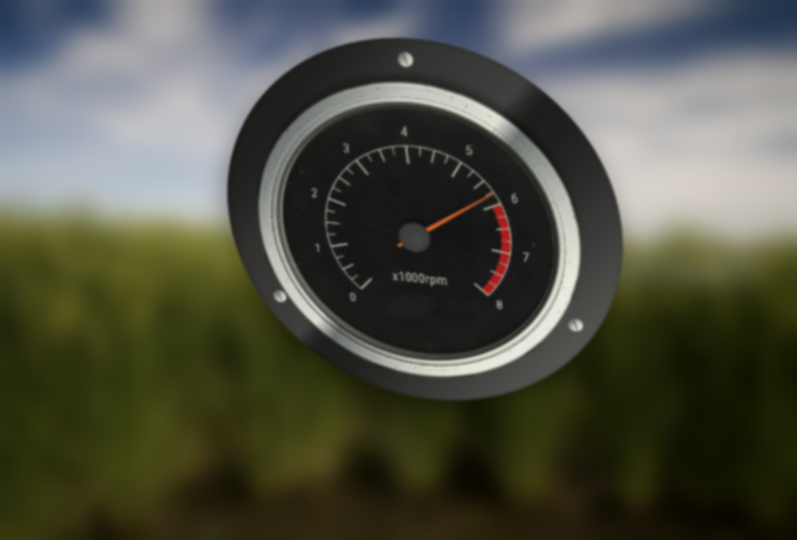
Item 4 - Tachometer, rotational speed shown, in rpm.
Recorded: 5750 rpm
